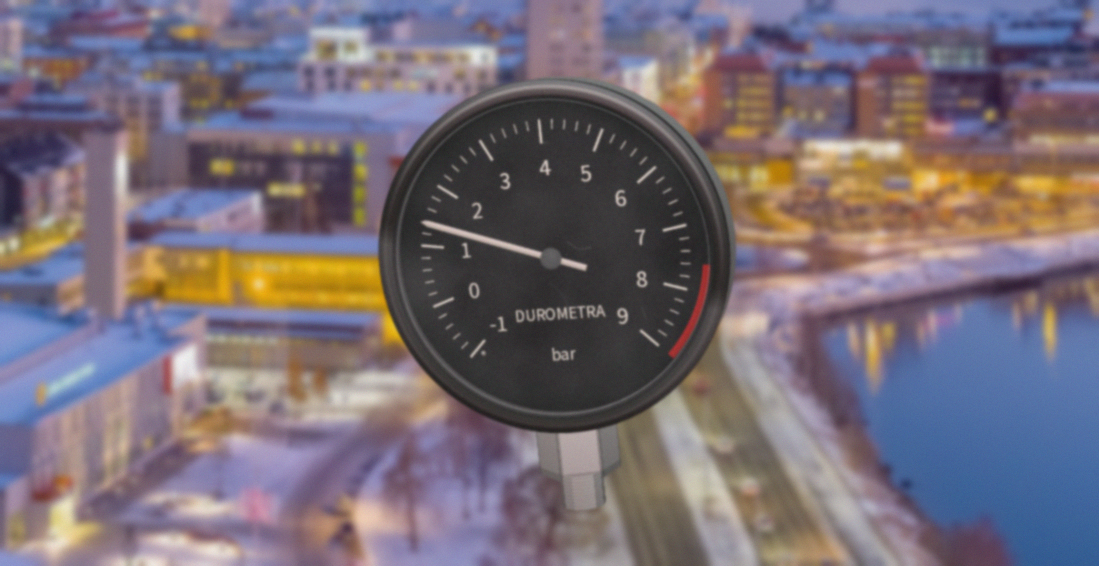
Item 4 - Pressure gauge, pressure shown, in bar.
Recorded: 1.4 bar
